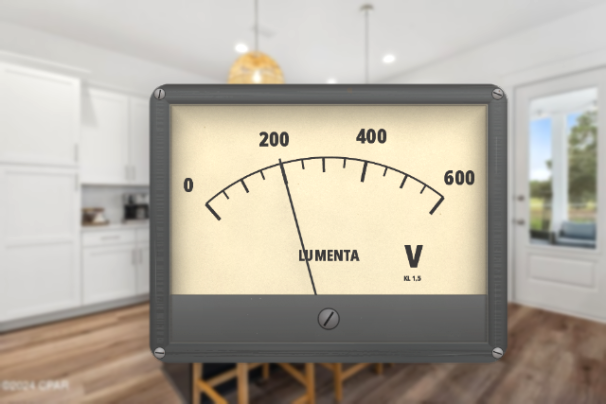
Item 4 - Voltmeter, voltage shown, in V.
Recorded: 200 V
